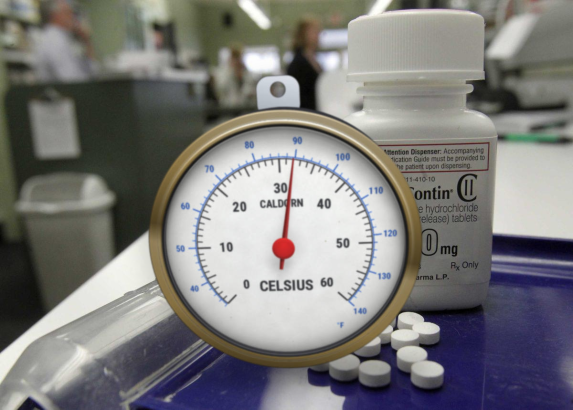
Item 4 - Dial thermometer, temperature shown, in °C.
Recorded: 32 °C
